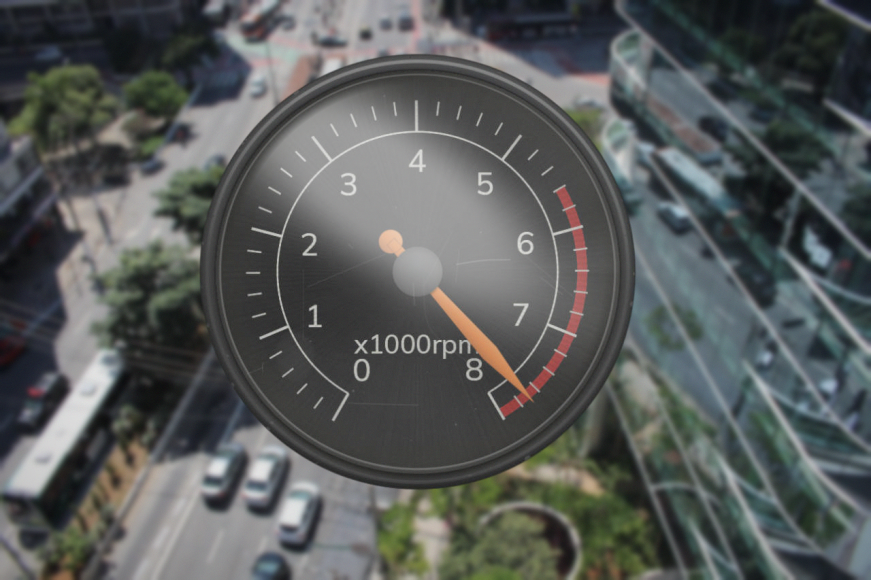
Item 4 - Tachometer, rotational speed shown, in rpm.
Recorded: 7700 rpm
